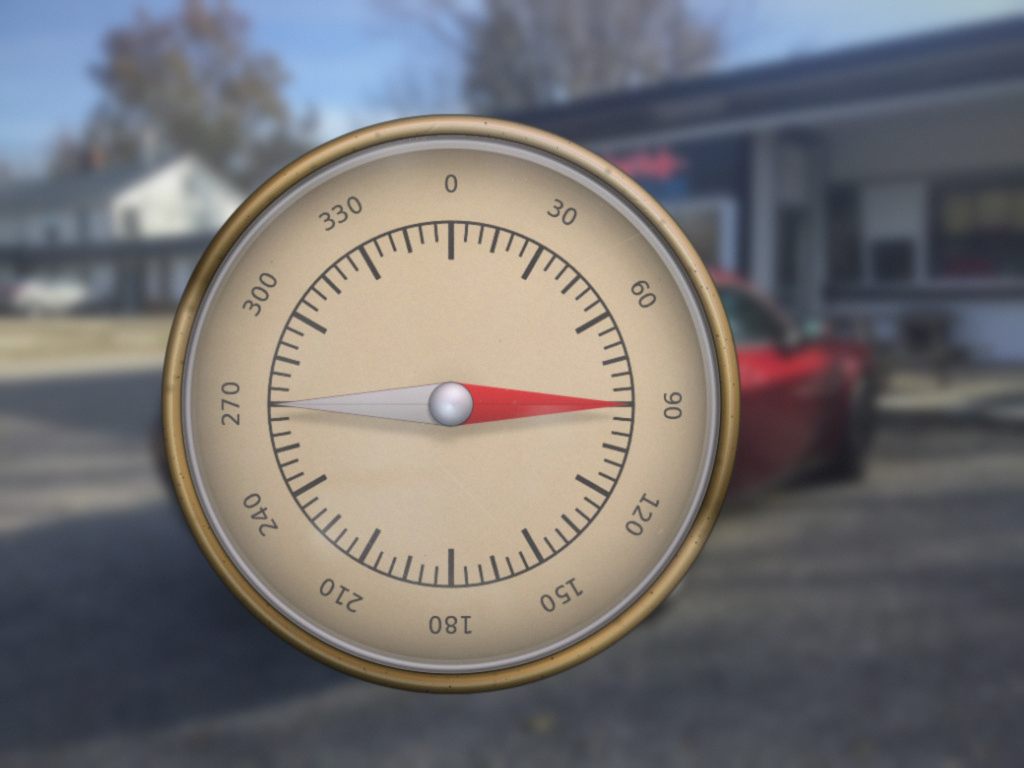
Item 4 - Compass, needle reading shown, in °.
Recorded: 90 °
